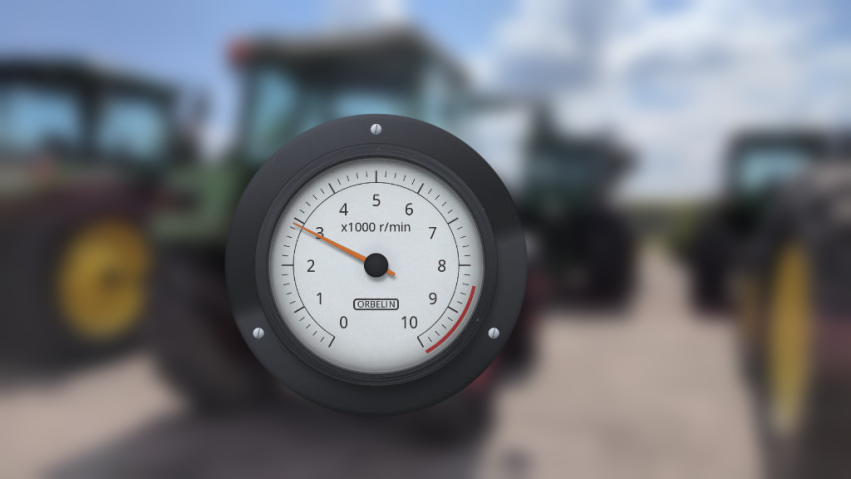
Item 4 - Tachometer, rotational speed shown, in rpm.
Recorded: 2900 rpm
